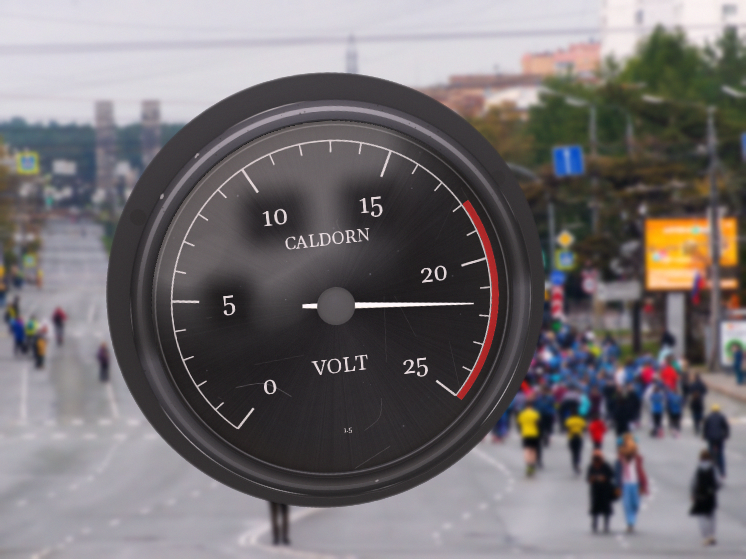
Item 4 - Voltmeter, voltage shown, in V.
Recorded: 21.5 V
